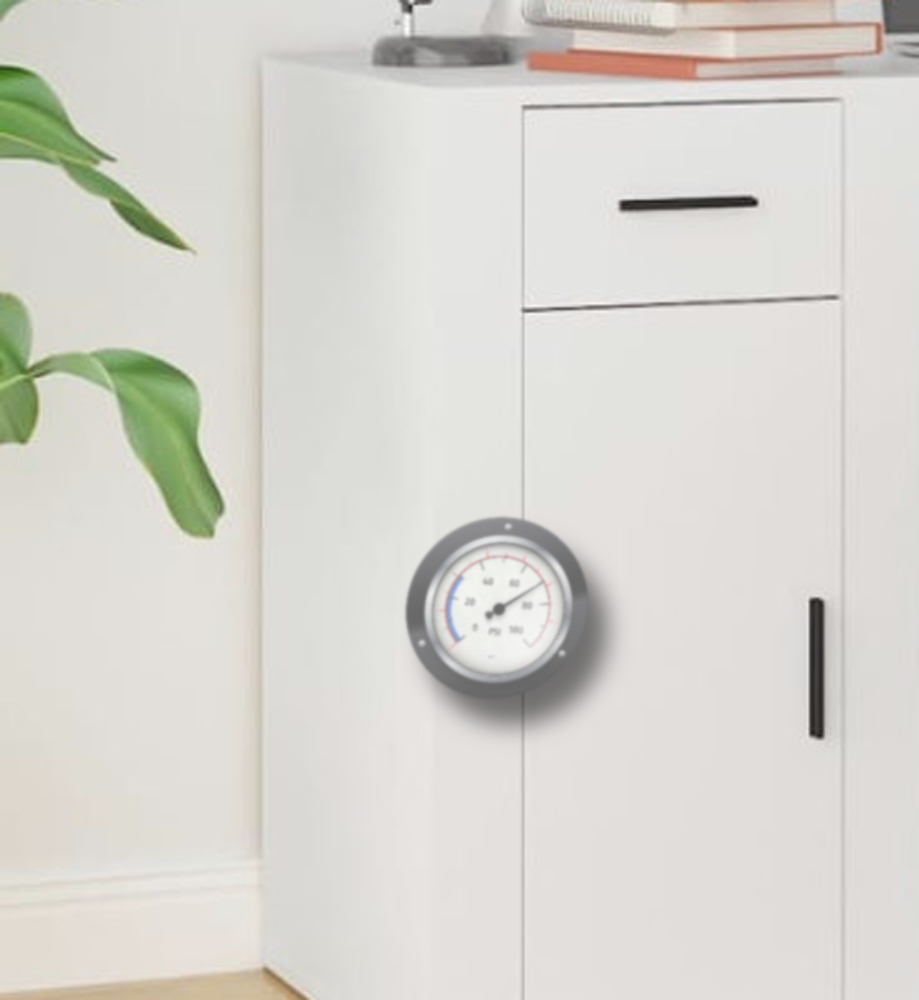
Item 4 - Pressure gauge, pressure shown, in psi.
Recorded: 70 psi
